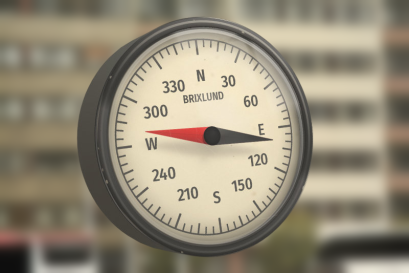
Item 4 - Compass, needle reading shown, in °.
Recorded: 280 °
